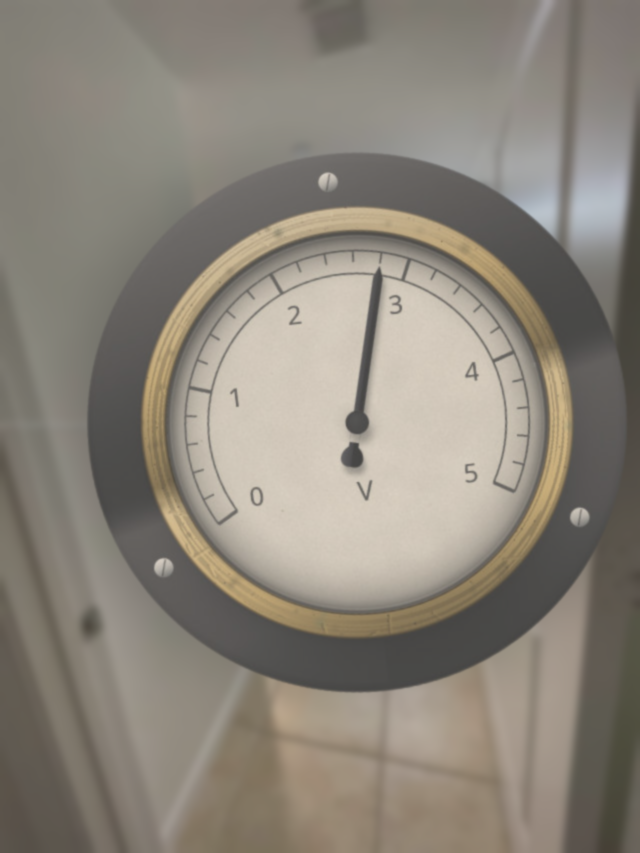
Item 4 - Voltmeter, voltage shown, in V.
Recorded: 2.8 V
